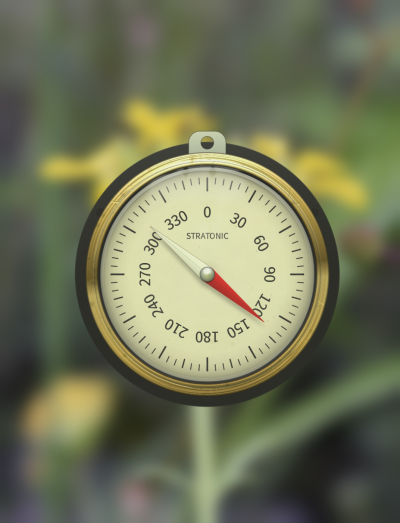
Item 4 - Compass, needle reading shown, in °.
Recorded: 130 °
